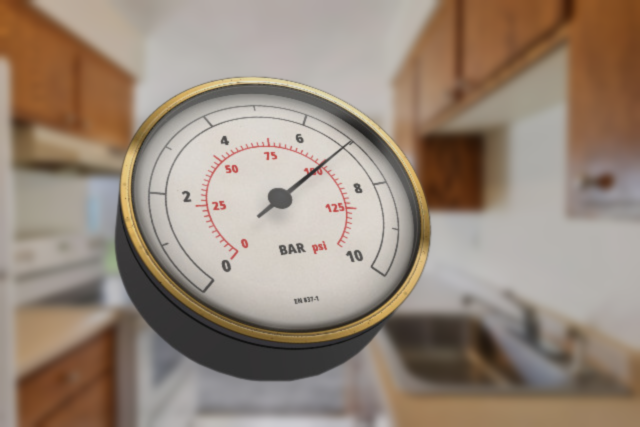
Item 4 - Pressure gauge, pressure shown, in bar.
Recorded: 7 bar
